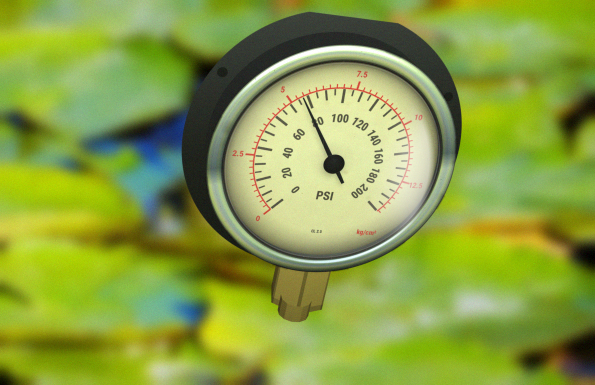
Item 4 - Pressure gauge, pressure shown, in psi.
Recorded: 77.5 psi
